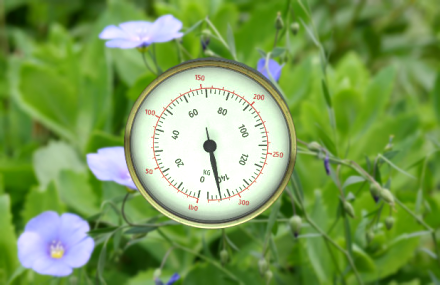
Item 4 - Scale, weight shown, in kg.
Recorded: 144 kg
